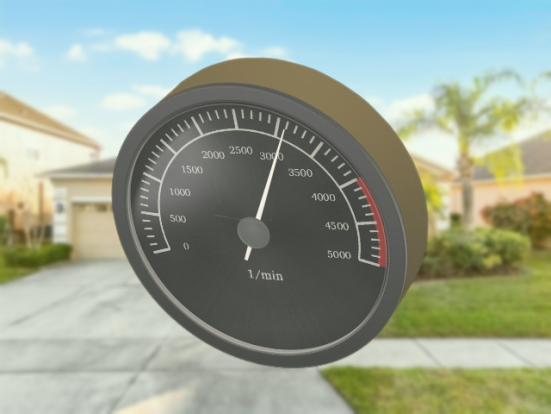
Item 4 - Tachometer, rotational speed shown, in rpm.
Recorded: 3100 rpm
